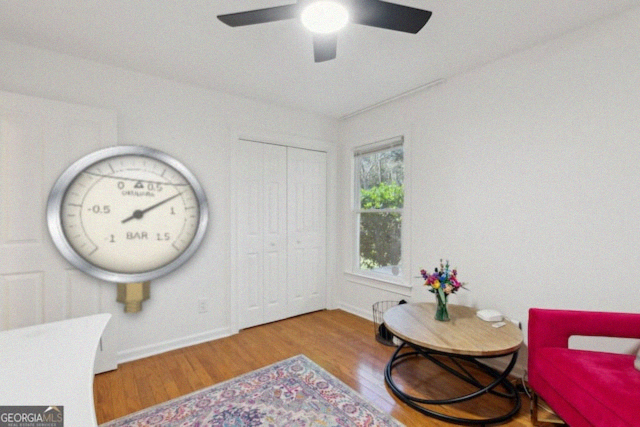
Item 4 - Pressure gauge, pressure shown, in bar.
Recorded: 0.8 bar
